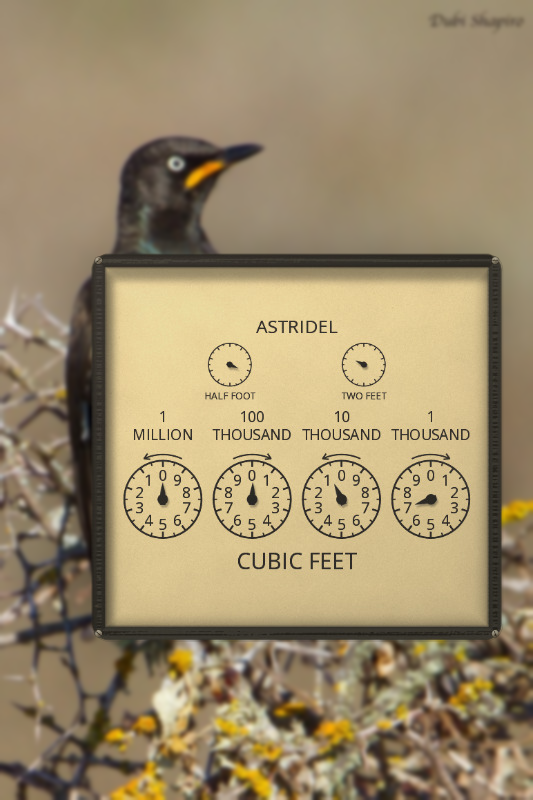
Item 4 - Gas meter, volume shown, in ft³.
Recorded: 700 ft³
